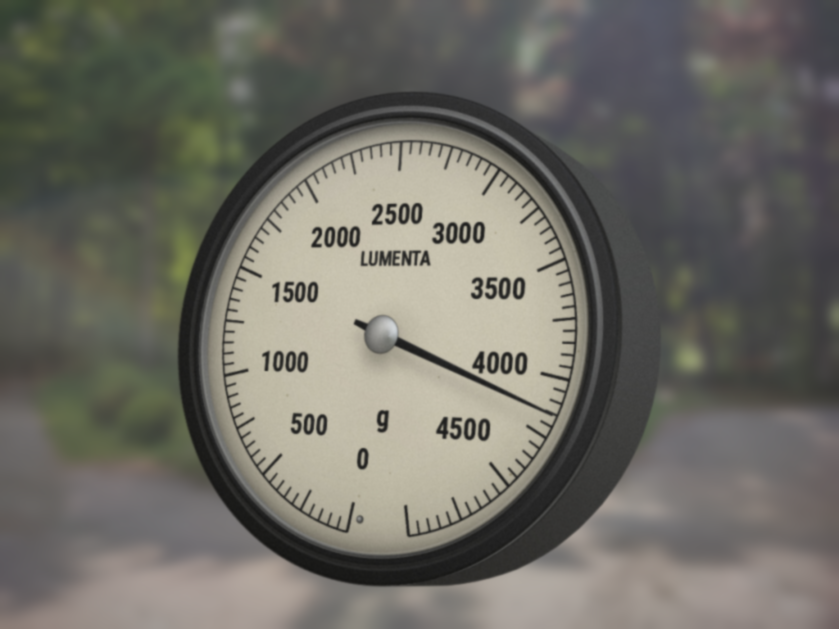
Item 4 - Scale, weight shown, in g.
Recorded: 4150 g
